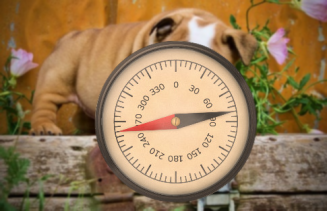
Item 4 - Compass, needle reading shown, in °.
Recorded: 260 °
